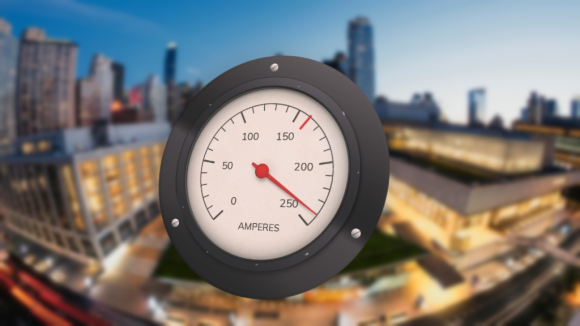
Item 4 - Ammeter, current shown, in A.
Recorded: 240 A
